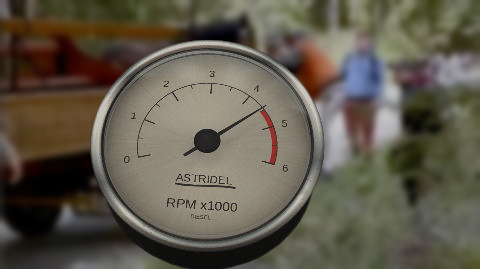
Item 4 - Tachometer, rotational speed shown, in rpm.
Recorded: 4500 rpm
